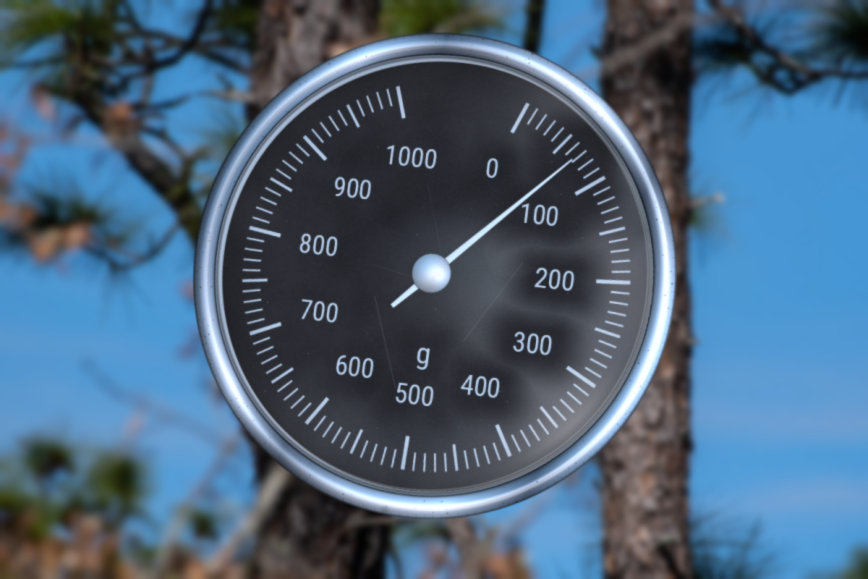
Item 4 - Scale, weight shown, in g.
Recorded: 70 g
